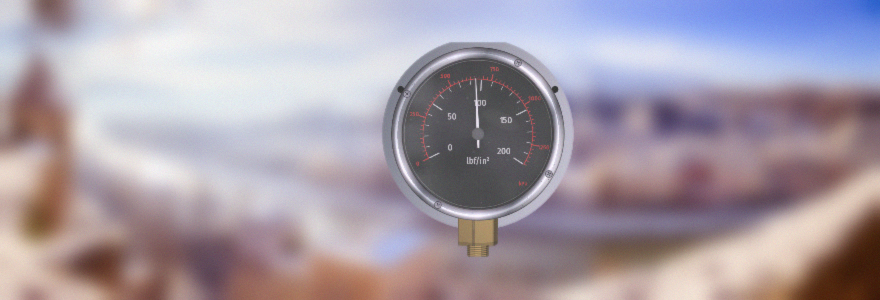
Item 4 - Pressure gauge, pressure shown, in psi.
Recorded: 95 psi
